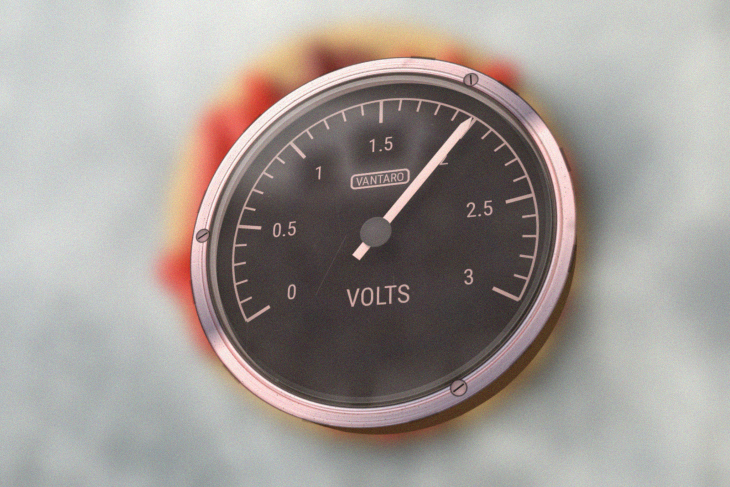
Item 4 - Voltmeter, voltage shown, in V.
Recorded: 2 V
